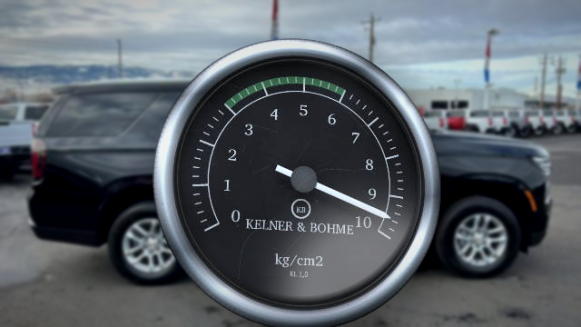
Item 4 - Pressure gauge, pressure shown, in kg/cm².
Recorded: 9.6 kg/cm²
